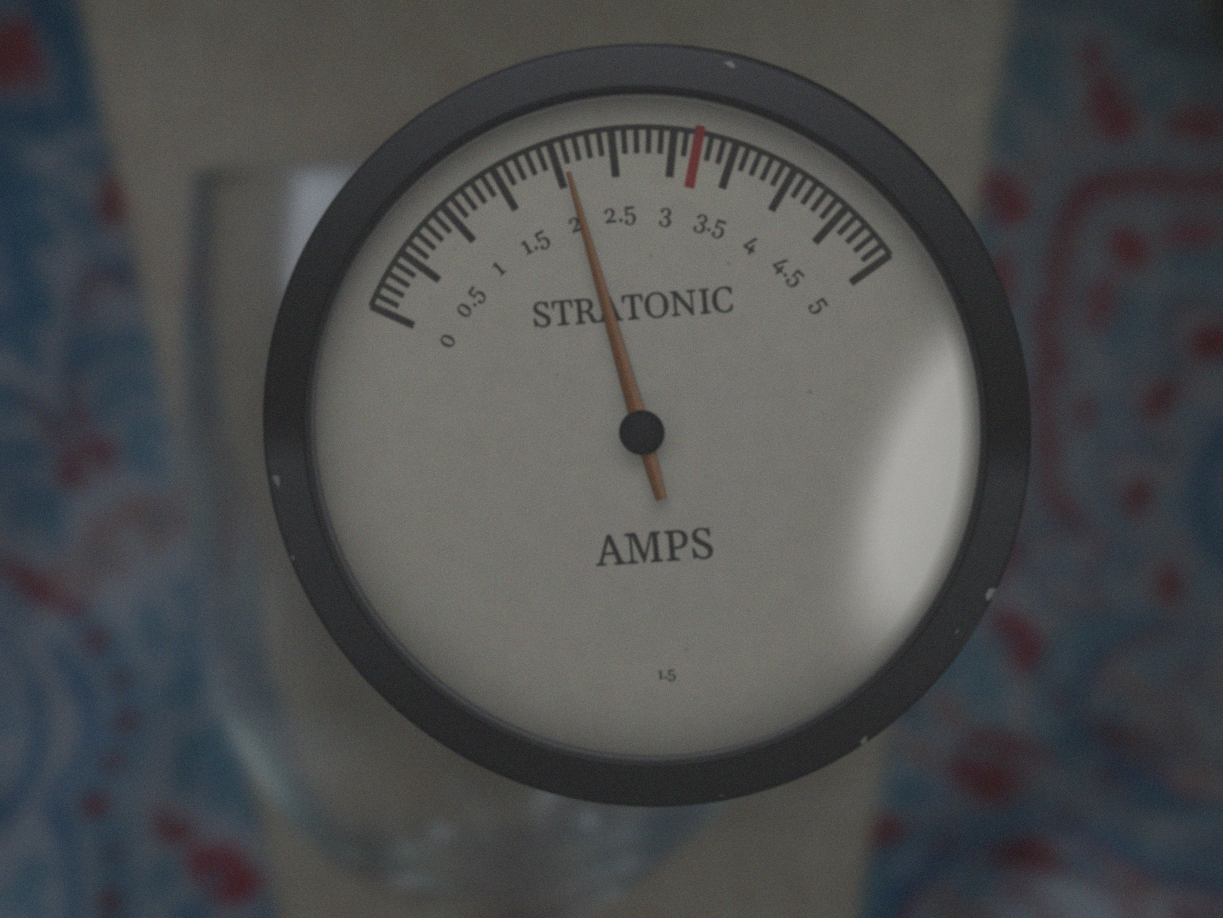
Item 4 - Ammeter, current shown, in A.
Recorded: 2.1 A
